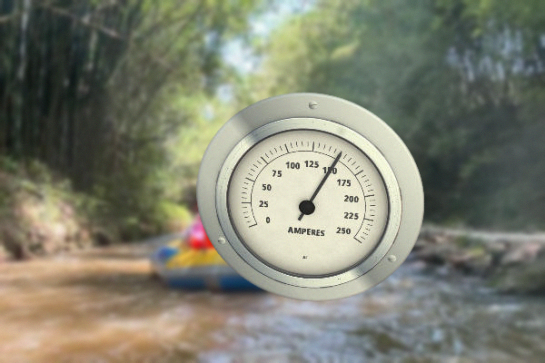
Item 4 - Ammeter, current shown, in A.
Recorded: 150 A
